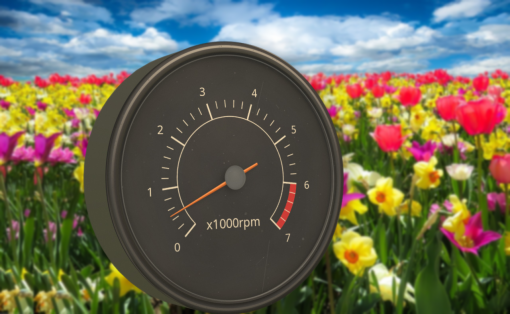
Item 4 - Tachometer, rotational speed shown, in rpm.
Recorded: 500 rpm
